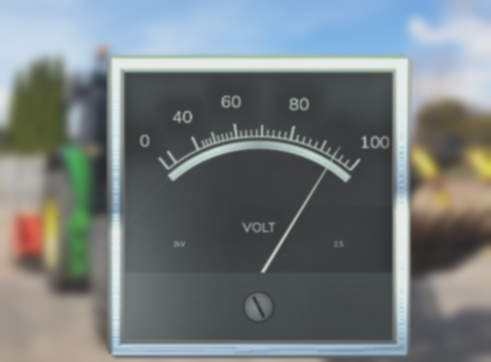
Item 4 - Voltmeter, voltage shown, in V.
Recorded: 94 V
